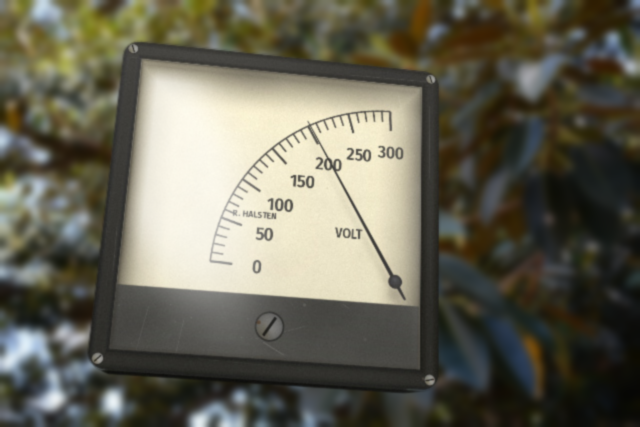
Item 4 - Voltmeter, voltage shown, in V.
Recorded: 200 V
